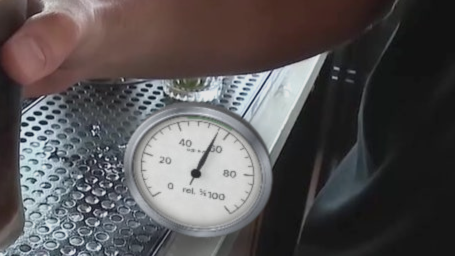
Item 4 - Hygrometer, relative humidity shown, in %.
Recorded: 56 %
